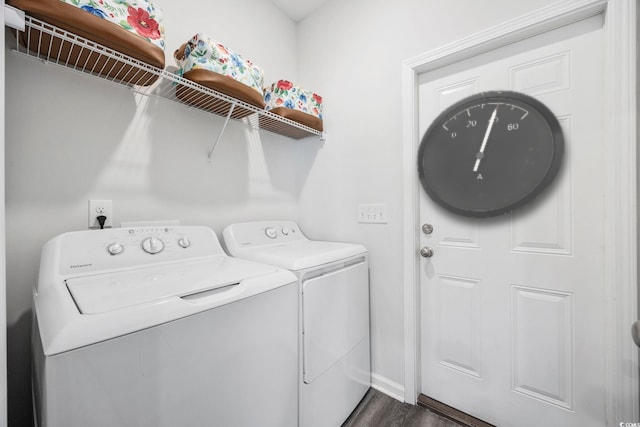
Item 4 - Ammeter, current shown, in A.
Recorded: 40 A
